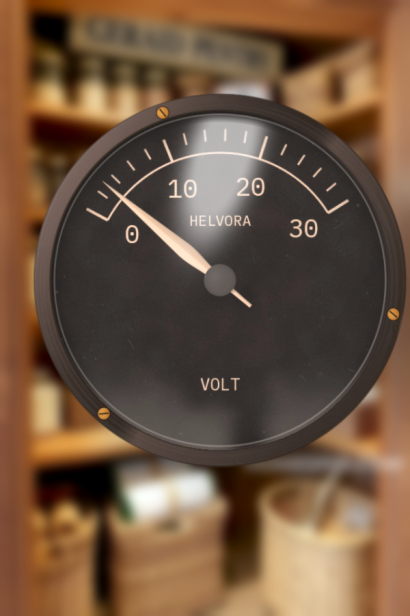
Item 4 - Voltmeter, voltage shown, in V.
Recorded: 3 V
